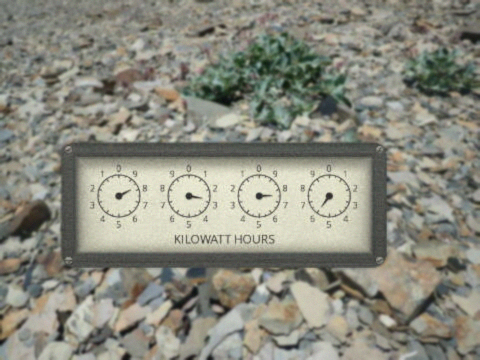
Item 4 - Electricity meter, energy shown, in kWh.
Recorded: 8276 kWh
